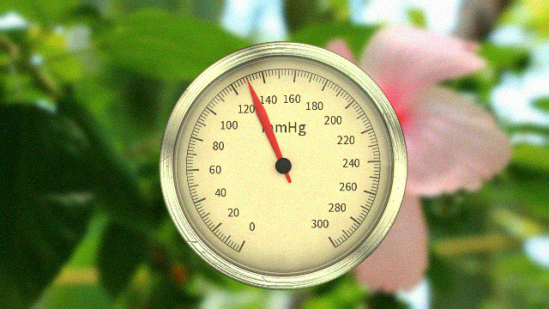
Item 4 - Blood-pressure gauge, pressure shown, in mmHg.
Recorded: 130 mmHg
